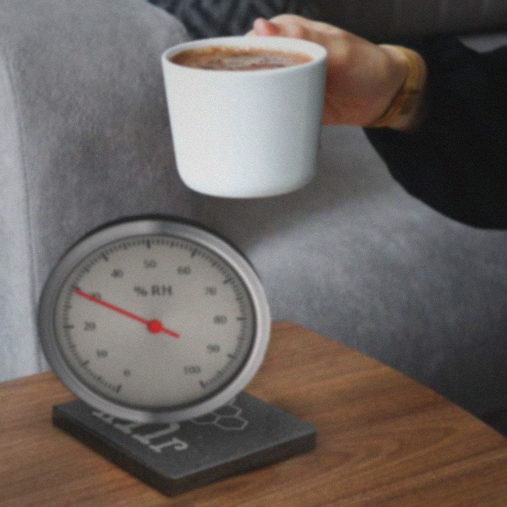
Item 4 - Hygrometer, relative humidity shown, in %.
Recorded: 30 %
